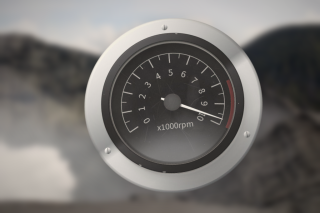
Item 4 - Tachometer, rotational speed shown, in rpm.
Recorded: 9750 rpm
